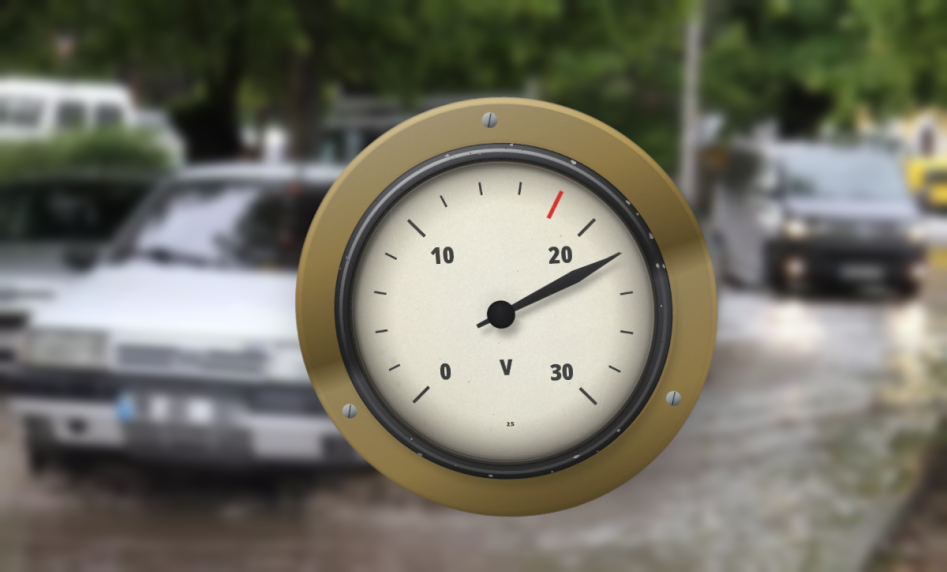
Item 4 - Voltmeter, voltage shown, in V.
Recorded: 22 V
